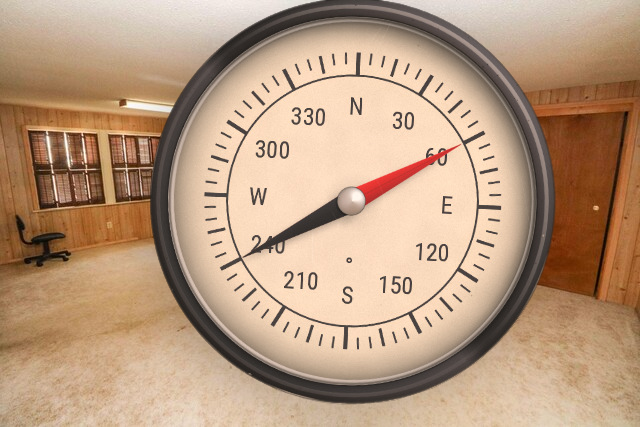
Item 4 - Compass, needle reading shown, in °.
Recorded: 60 °
